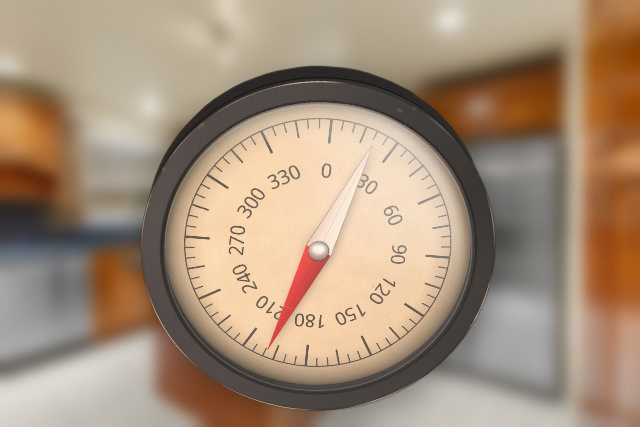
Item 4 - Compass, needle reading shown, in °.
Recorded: 200 °
